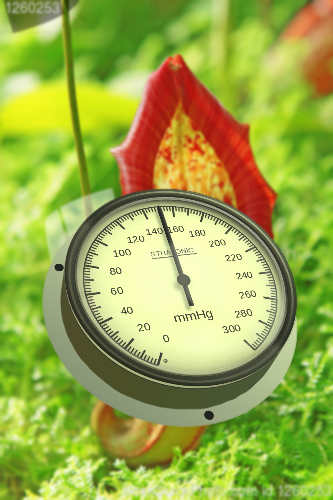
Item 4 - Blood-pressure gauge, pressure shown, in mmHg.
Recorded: 150 mmHg
